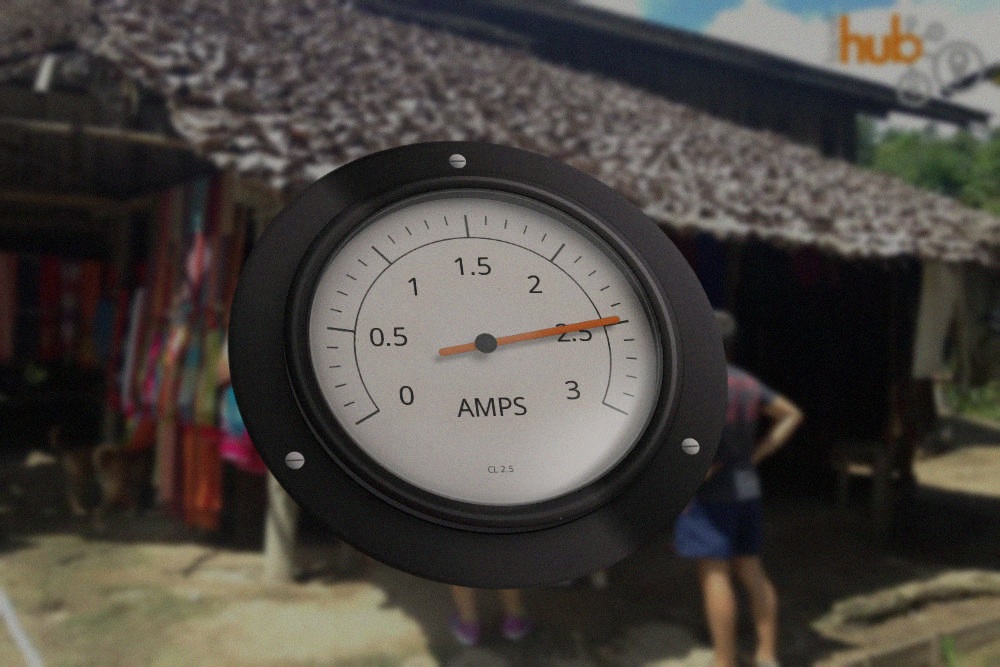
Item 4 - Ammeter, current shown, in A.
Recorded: 2.5 A
